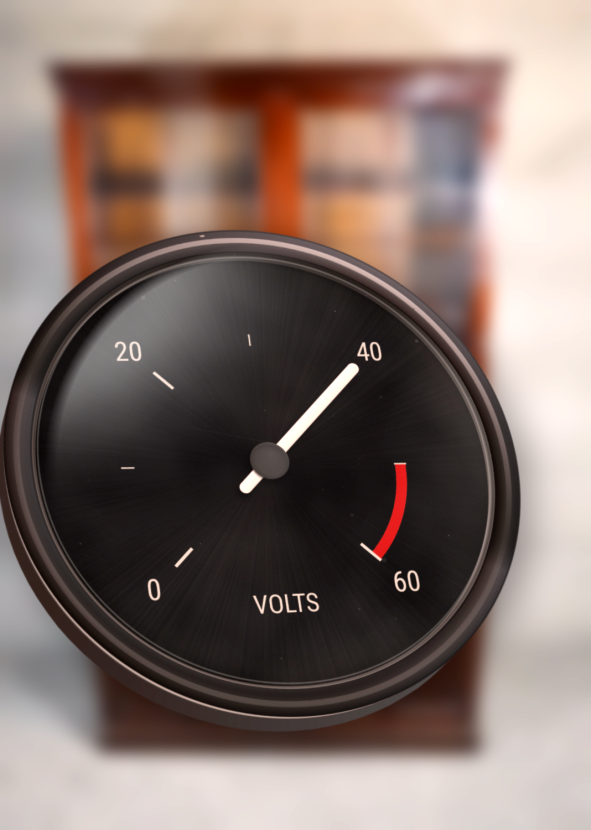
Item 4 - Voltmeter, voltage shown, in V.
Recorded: 40 V
